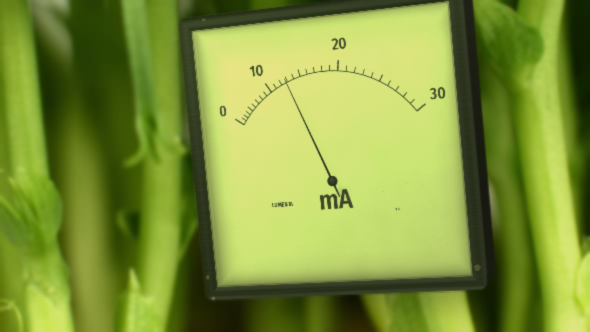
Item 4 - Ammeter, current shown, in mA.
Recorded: 13 mA
